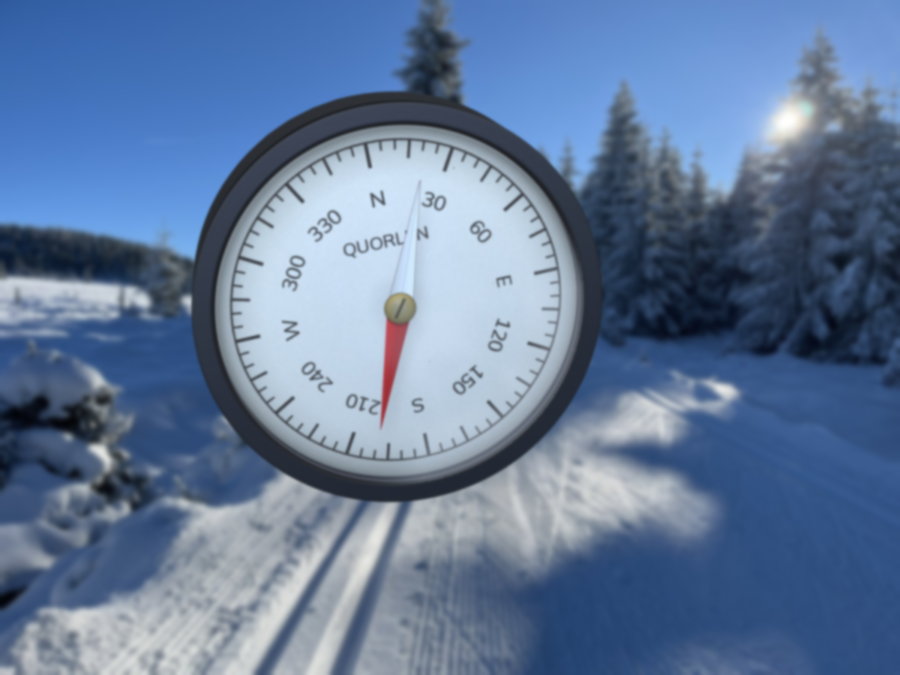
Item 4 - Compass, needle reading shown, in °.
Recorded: 200 °
